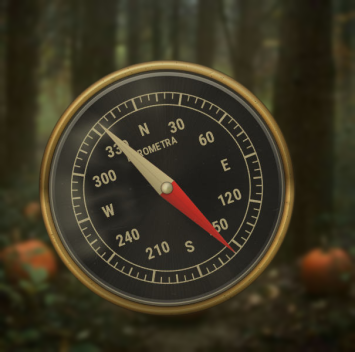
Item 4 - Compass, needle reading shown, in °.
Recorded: 155 °
